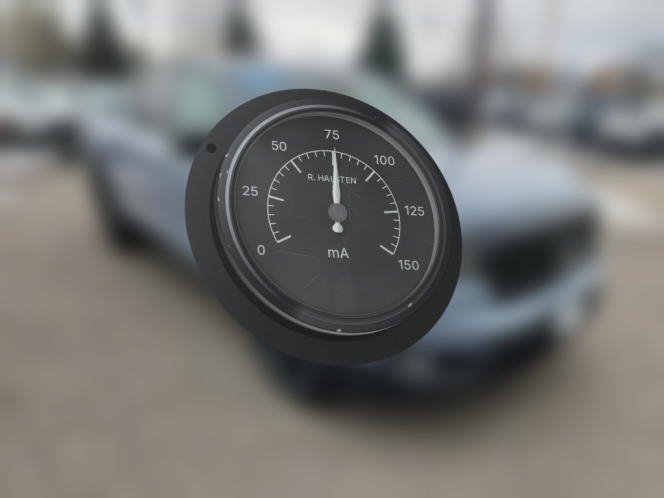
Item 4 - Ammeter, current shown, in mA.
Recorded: 75 mA
